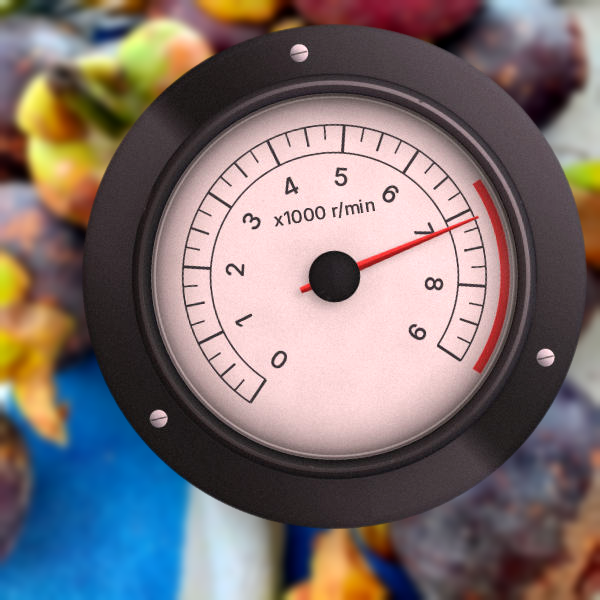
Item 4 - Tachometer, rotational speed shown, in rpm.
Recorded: 7125 rpm
